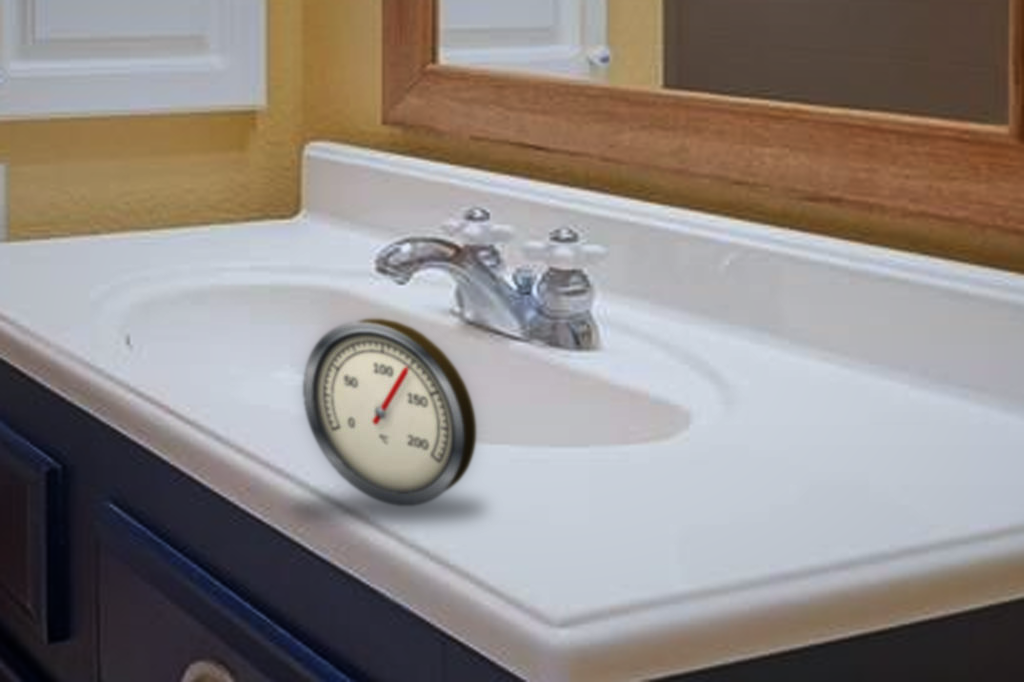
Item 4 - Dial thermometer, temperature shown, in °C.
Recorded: 125 °C
